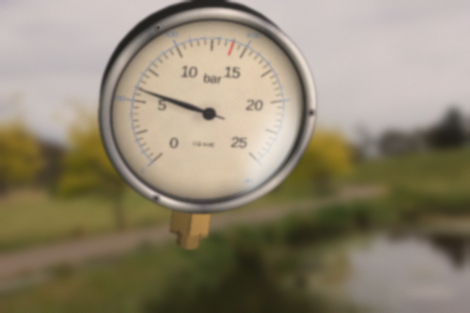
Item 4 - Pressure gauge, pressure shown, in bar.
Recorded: 6 bar
